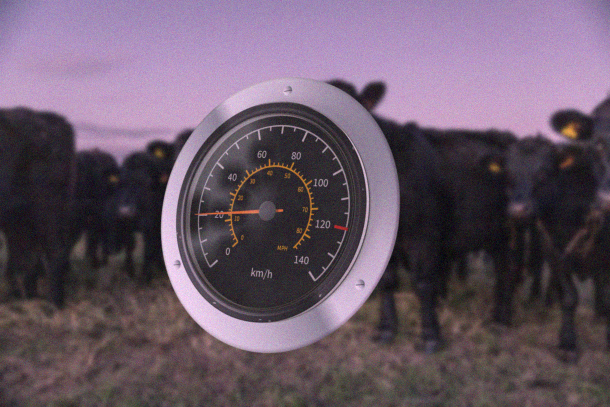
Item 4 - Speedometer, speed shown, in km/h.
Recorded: 20 km/h
